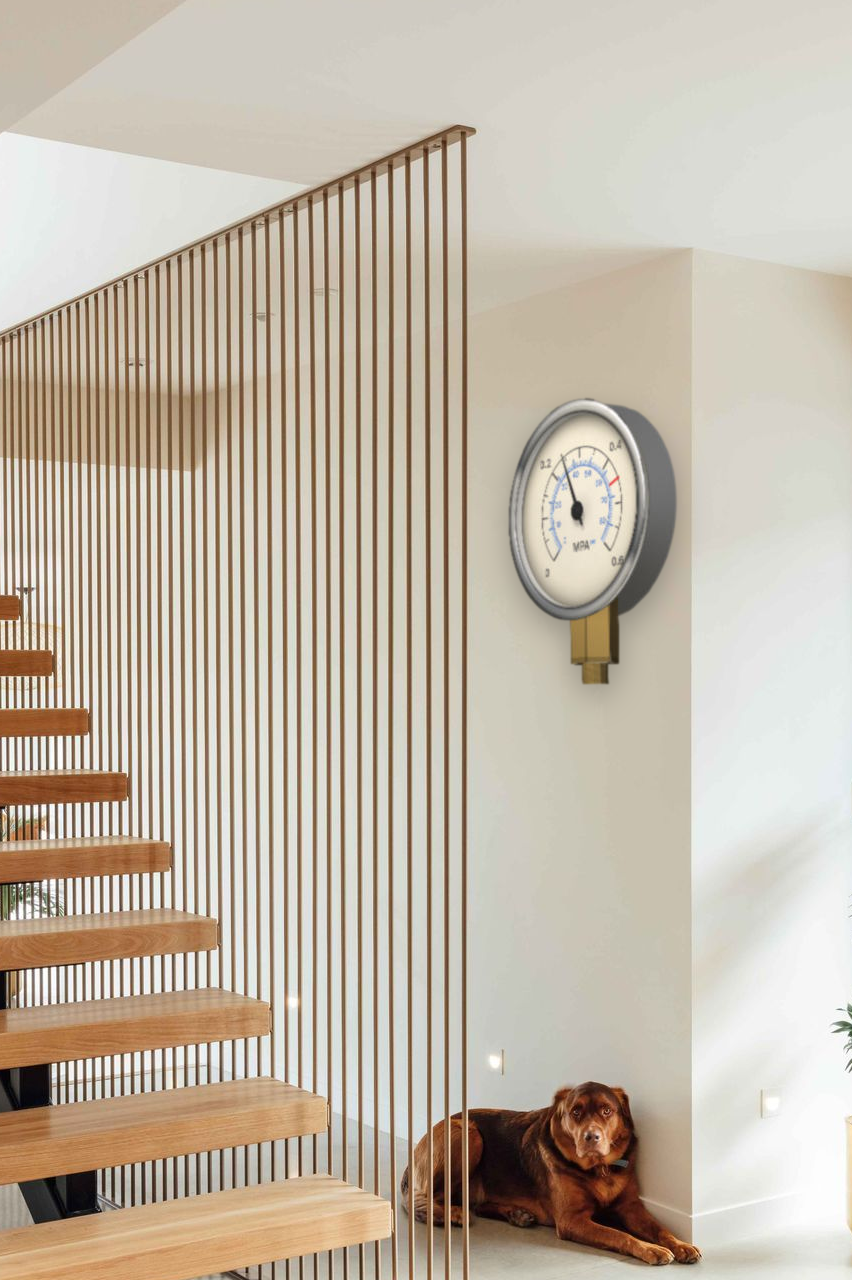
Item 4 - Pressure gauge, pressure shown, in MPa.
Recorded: 0.25 MPa
